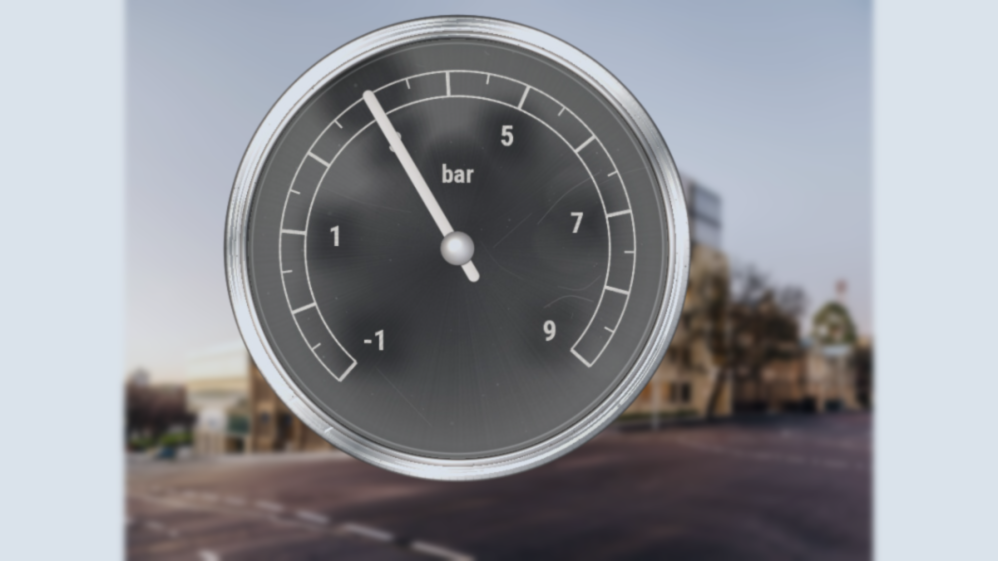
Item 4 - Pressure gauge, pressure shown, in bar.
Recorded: 3 bar
